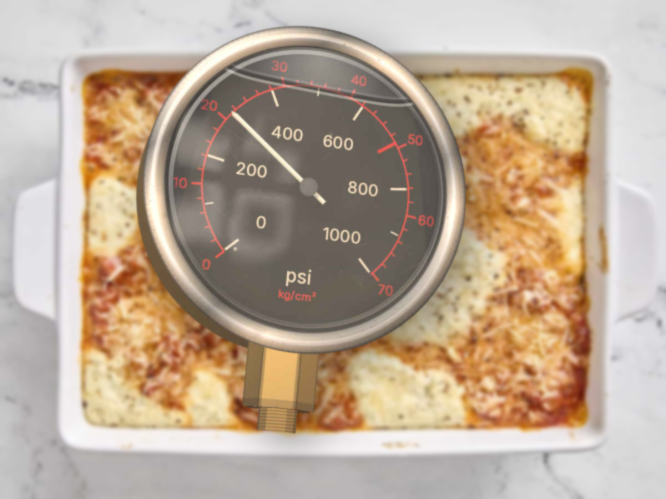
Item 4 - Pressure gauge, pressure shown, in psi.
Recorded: 300 psi
